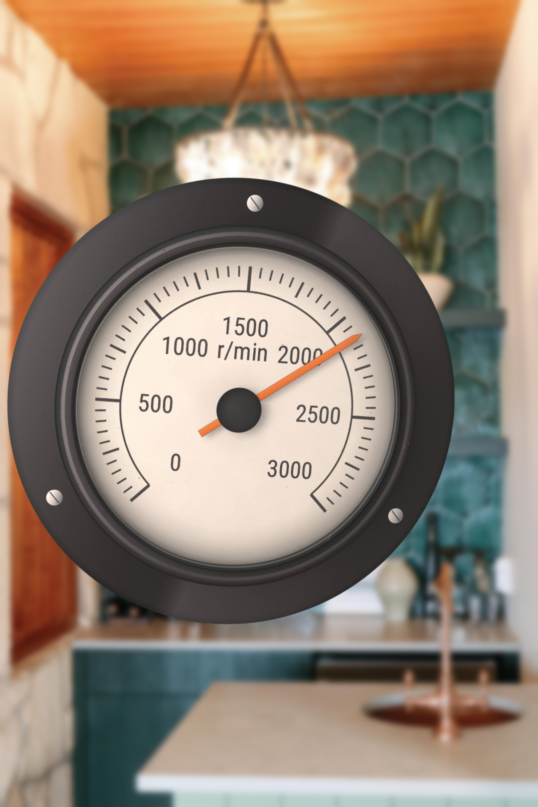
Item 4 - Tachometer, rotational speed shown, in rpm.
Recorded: 2100 rpm
